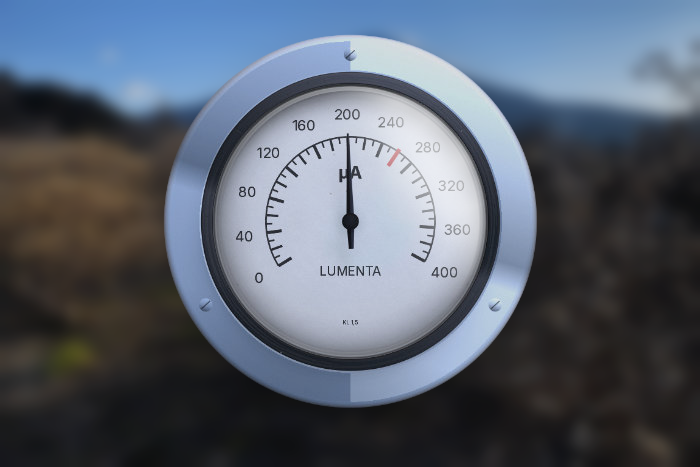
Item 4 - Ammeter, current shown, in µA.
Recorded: 200 µA
